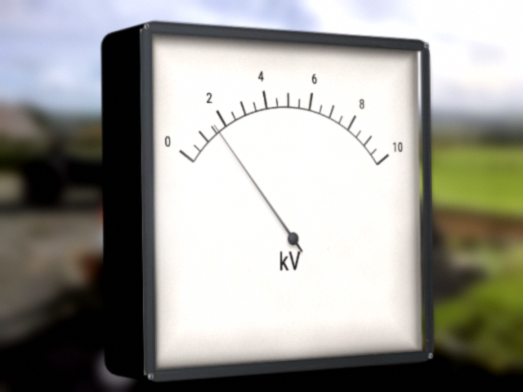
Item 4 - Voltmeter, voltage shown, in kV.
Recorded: 1.5 kV
